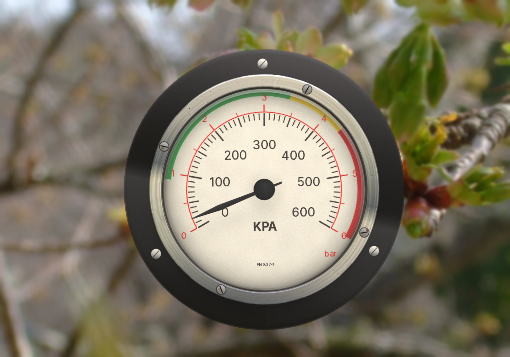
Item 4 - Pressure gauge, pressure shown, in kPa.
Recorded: 20 kPa
